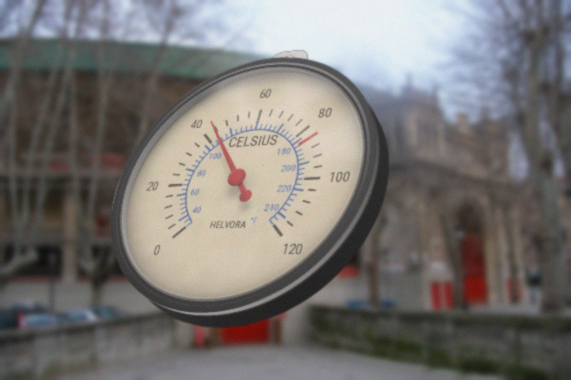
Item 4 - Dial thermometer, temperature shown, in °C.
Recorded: 44 °C
